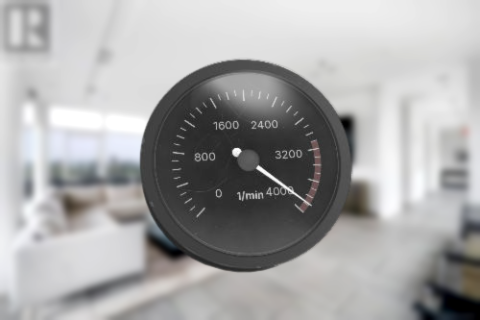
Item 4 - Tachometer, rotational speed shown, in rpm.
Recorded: 3900 rpm
